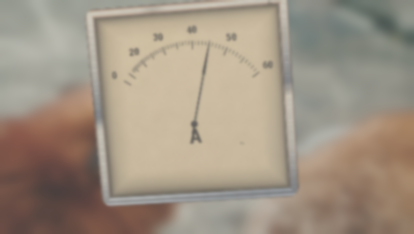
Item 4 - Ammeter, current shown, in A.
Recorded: 45 A
